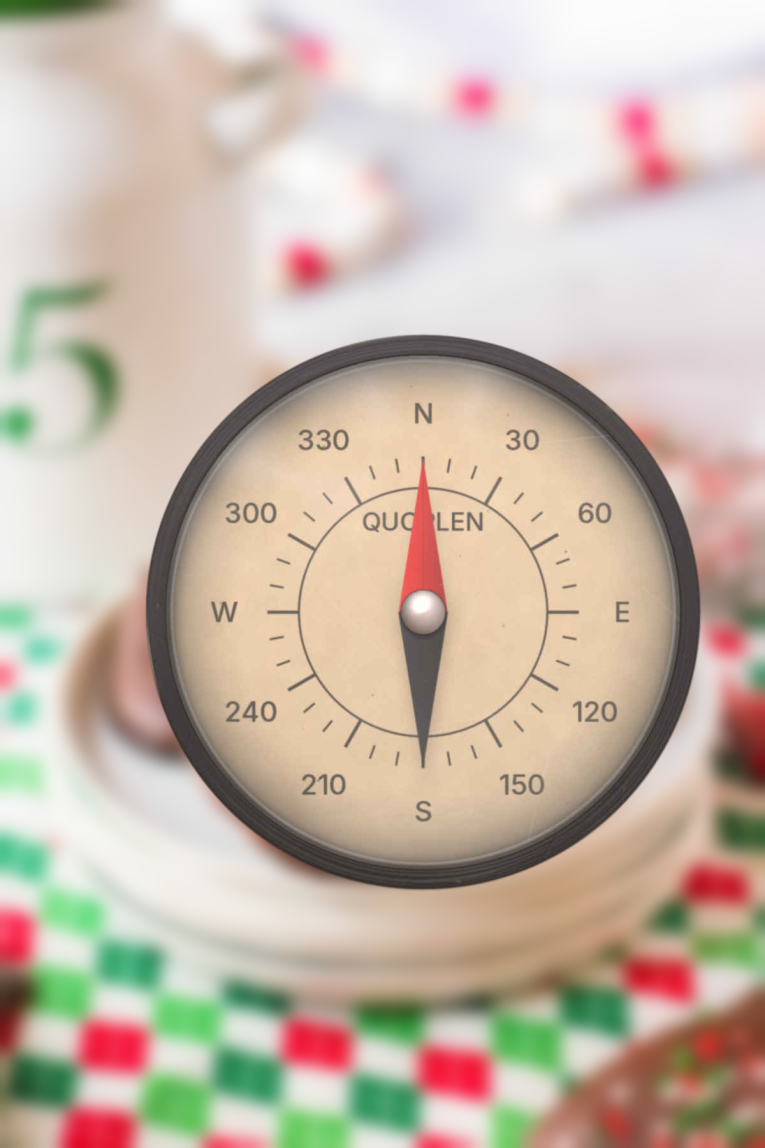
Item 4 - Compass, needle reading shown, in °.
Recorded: 0 °
